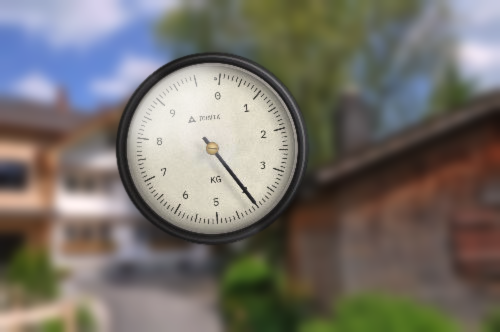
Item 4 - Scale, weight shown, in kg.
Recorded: 4 kg
